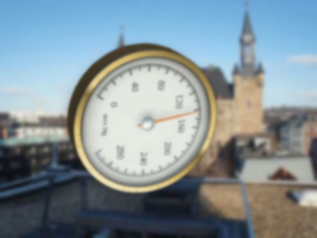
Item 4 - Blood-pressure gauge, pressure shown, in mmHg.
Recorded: 140 mmHg
